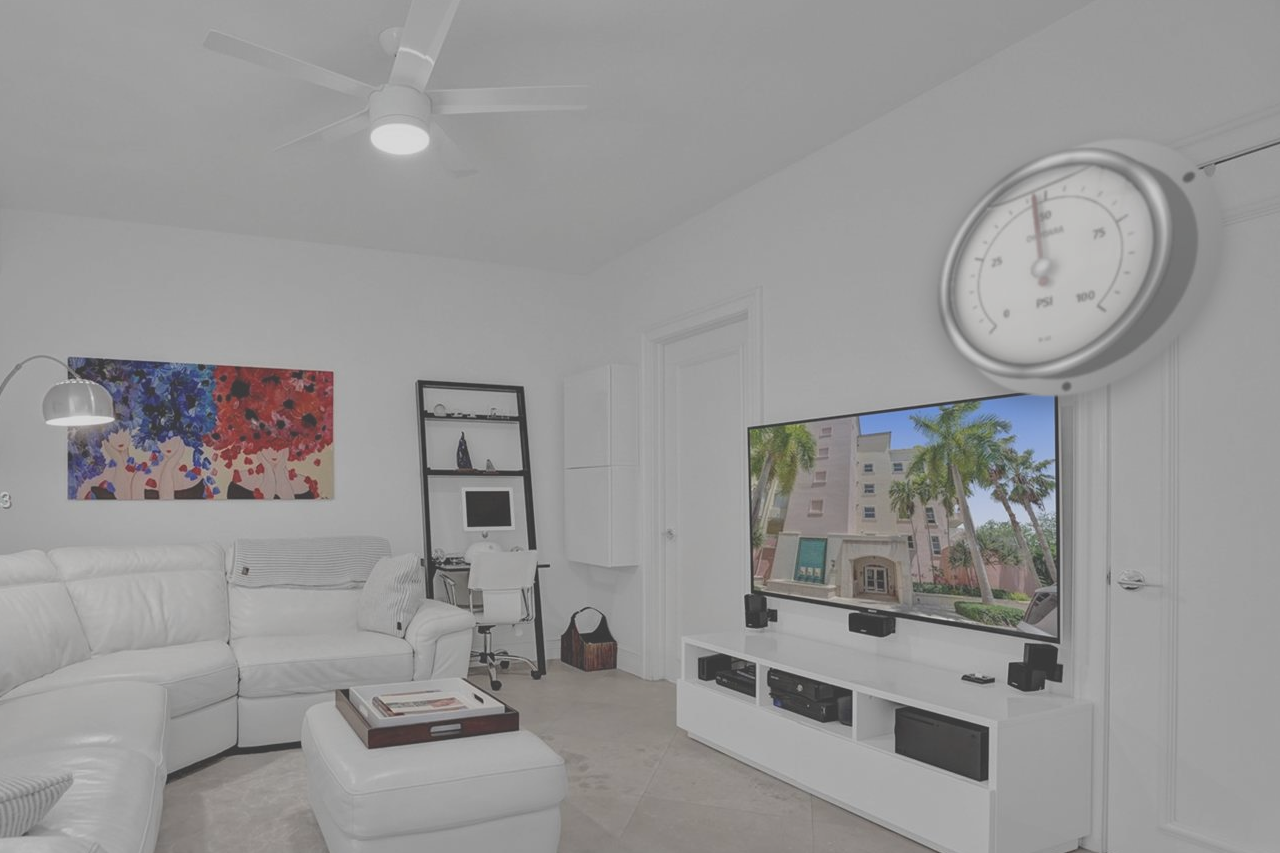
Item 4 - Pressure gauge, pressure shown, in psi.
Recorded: 47.5 psi
